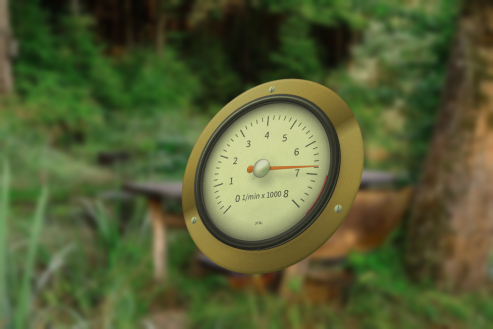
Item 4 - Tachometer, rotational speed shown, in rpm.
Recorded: 6800 rpm
